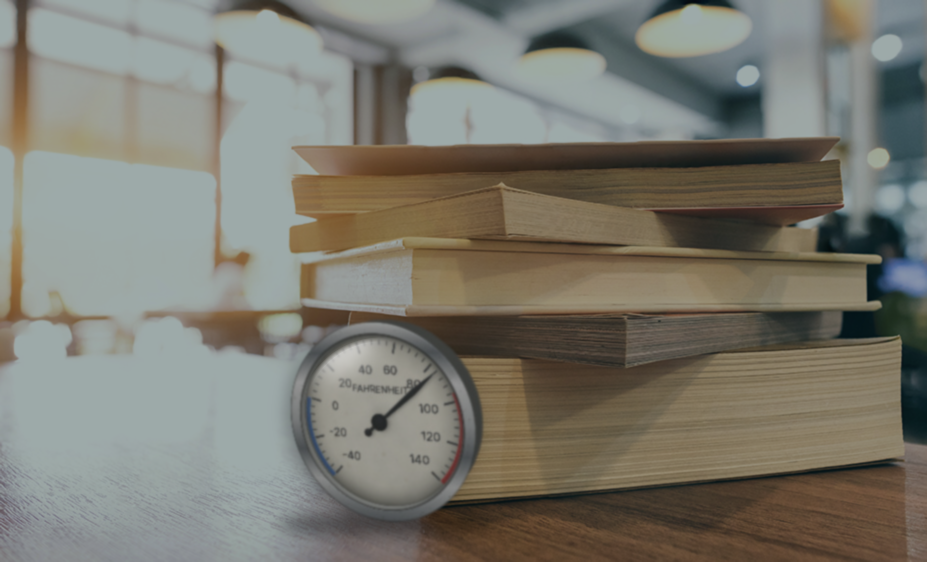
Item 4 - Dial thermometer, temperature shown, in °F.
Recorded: 84 °F
